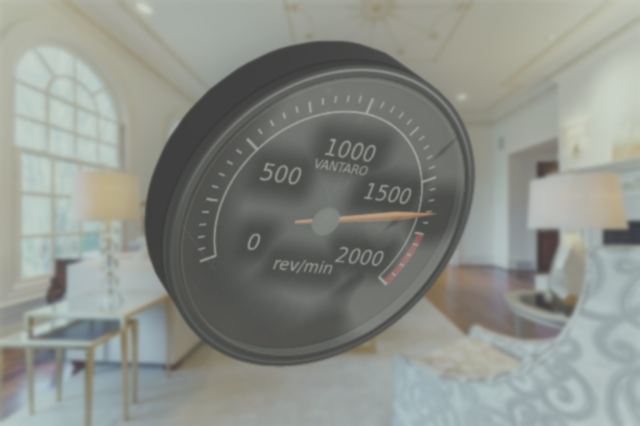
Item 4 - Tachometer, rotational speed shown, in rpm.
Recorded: 1650 rpm
